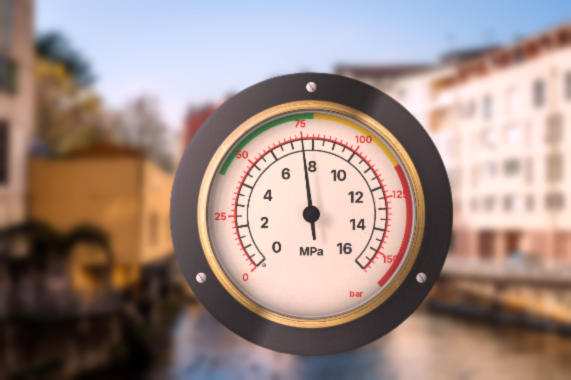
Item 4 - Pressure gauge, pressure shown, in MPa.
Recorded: 7.5 MPa
